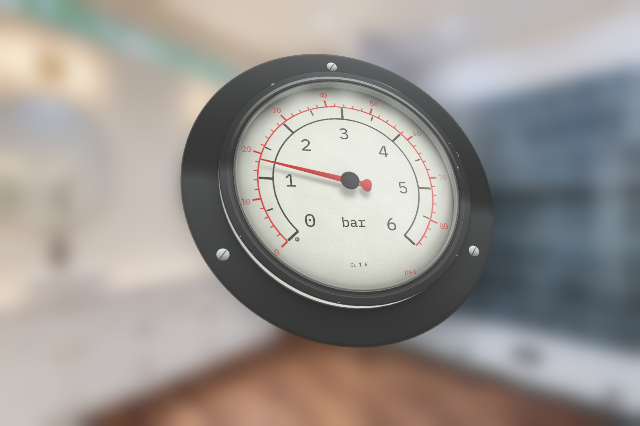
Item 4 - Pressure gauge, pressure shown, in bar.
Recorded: 1.25 bar
